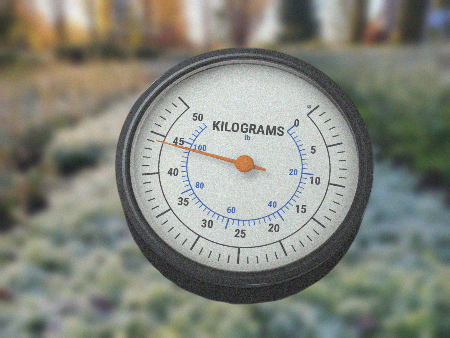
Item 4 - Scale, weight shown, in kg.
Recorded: 44 kg
